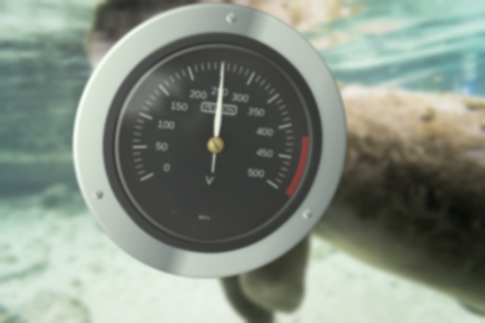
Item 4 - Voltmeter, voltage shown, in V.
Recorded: 250 V
